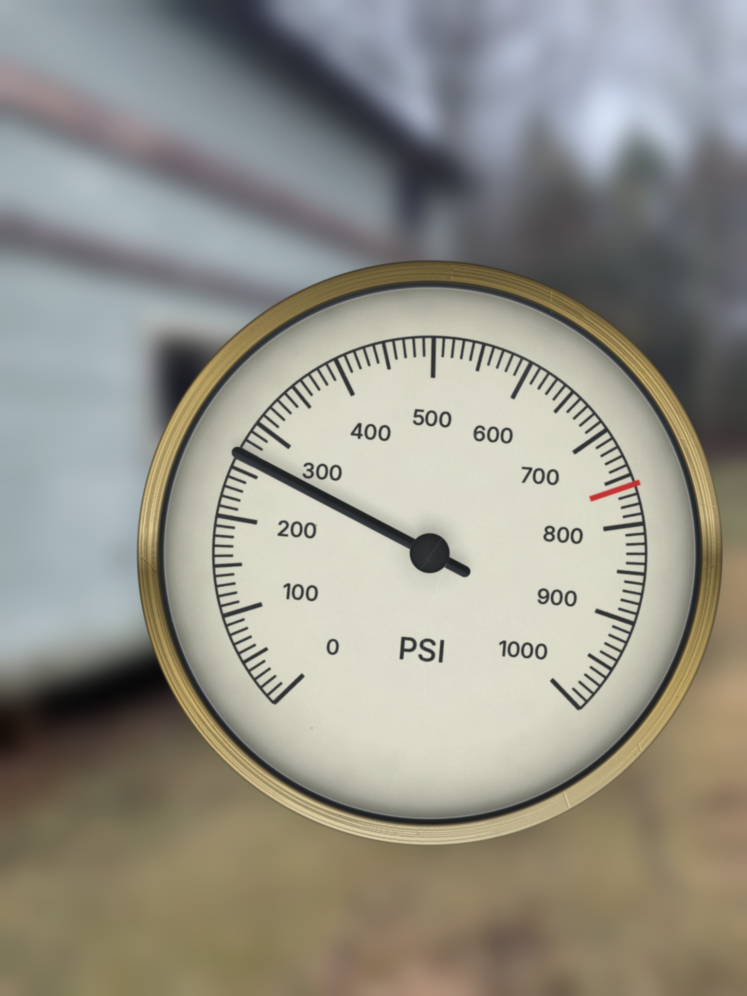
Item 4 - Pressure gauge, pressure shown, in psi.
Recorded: 265 psi
